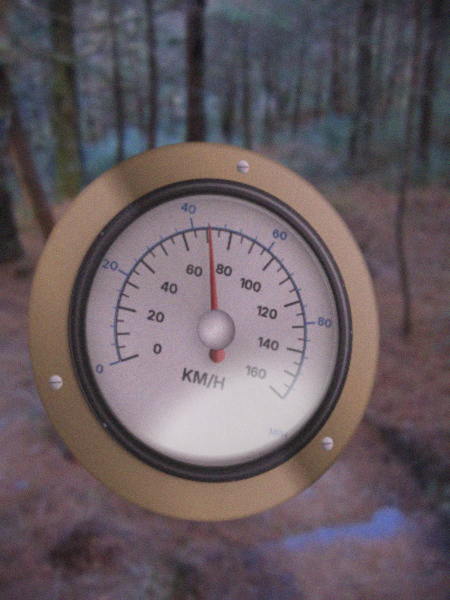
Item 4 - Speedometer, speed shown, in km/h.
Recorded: 70 km/h
